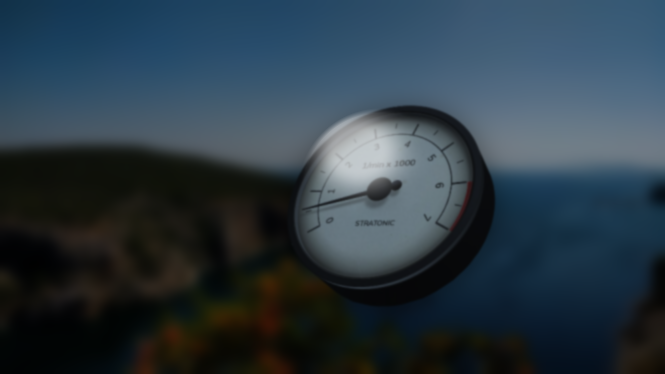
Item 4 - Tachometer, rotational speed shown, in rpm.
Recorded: 500 rpm
